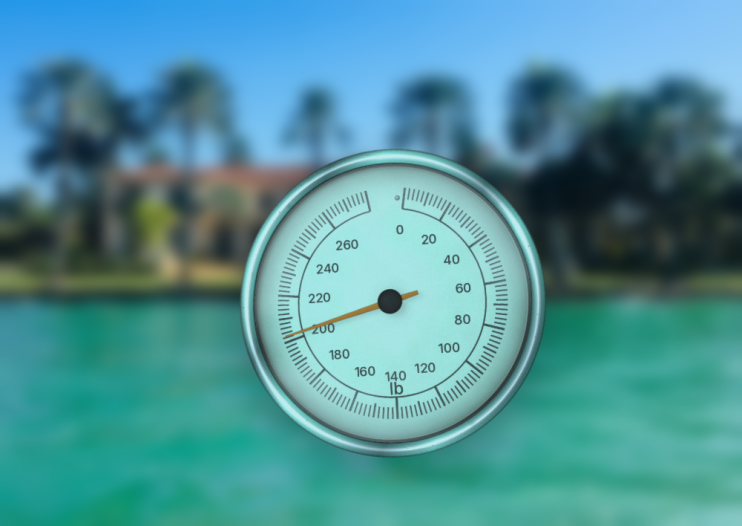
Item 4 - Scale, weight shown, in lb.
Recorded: 202 lb
